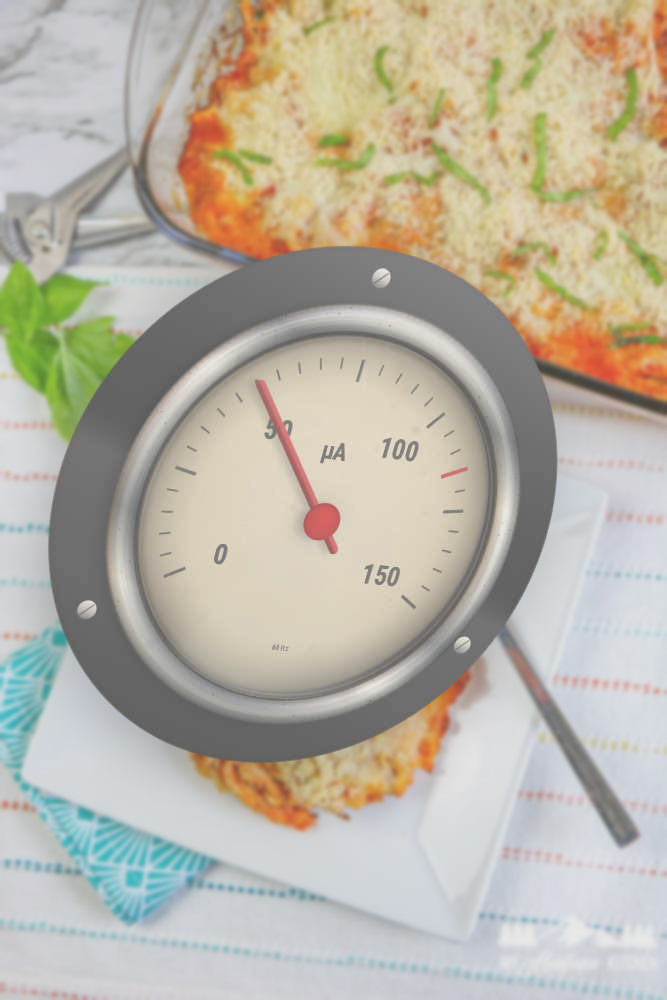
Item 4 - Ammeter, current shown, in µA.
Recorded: 50 µA
